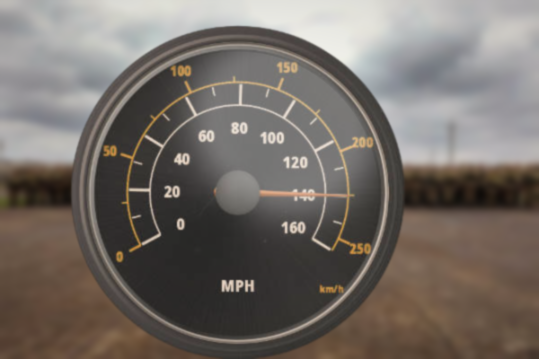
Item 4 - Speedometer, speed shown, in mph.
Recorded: 140 mph
